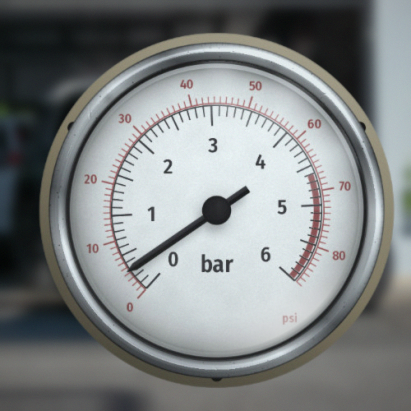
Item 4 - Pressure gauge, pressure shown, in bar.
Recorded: 0.3 bar
